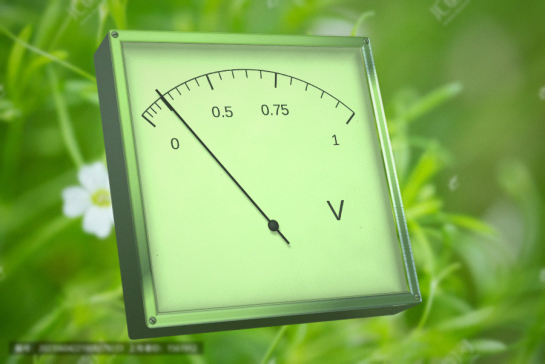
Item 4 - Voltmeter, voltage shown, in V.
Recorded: 0.25 V
